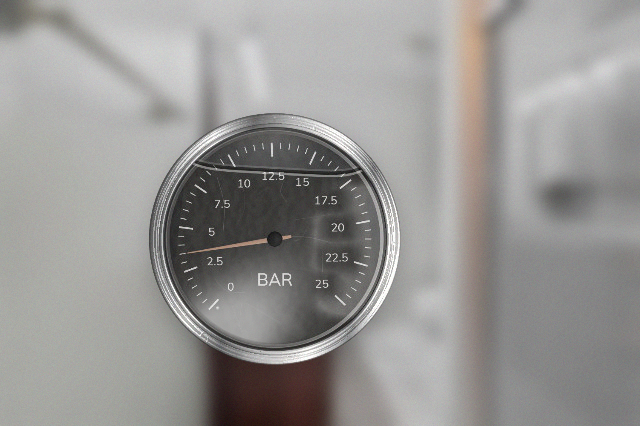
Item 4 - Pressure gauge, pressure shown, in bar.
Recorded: 3.5 bar
